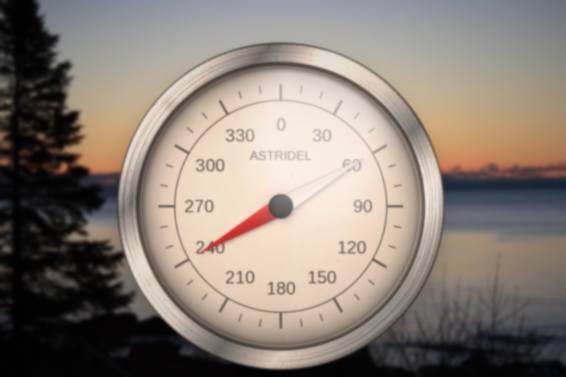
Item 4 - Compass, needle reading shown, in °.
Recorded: 240 °
